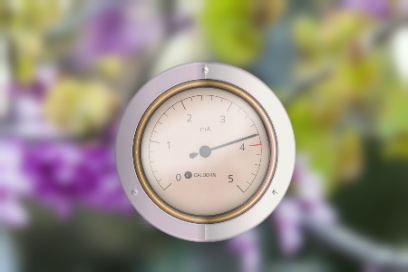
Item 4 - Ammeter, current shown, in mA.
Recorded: 3.8 mA
